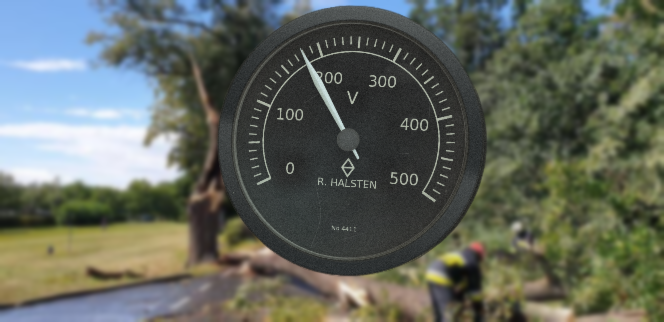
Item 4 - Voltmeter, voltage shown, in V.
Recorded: 180 V
